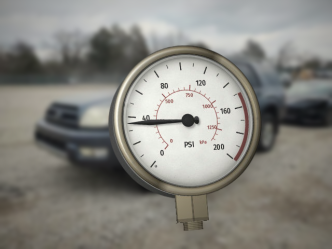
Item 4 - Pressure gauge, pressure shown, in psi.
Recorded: 35 psi
